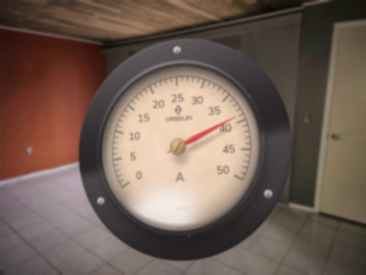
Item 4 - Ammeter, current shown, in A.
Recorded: 39 A
